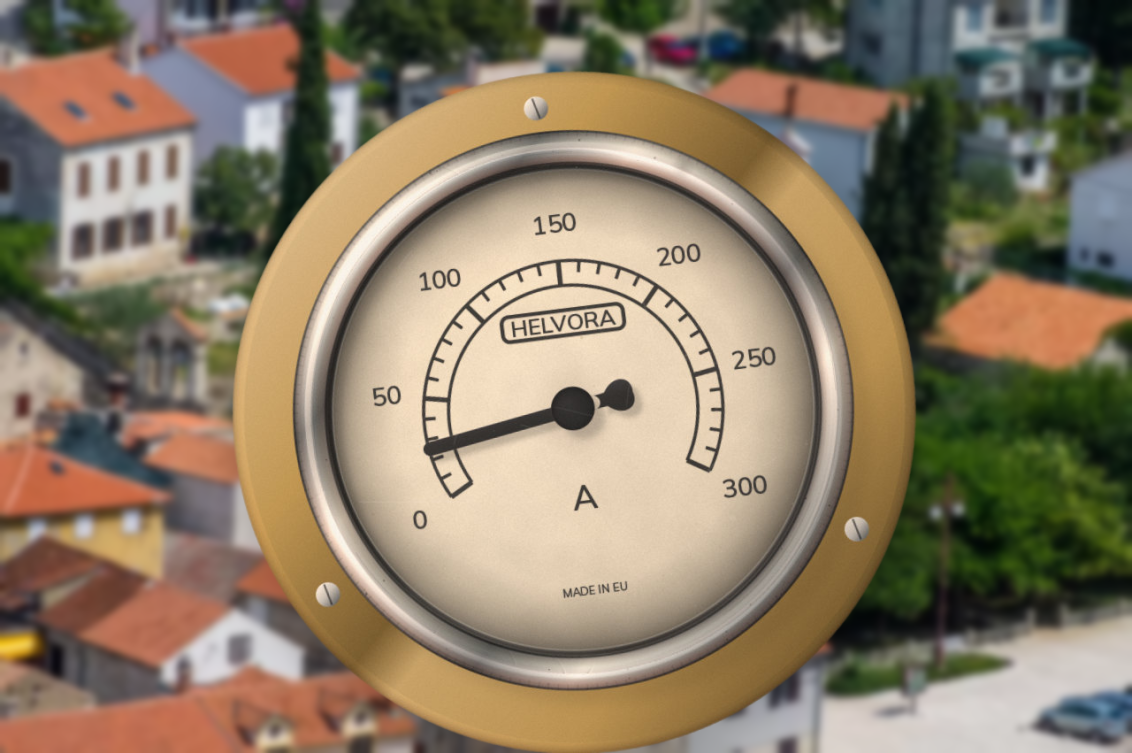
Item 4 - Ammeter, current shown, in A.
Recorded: 25 A
